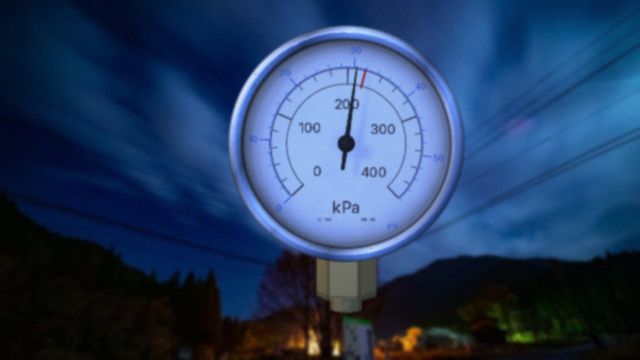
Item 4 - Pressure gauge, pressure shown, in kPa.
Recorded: 210 kPa
